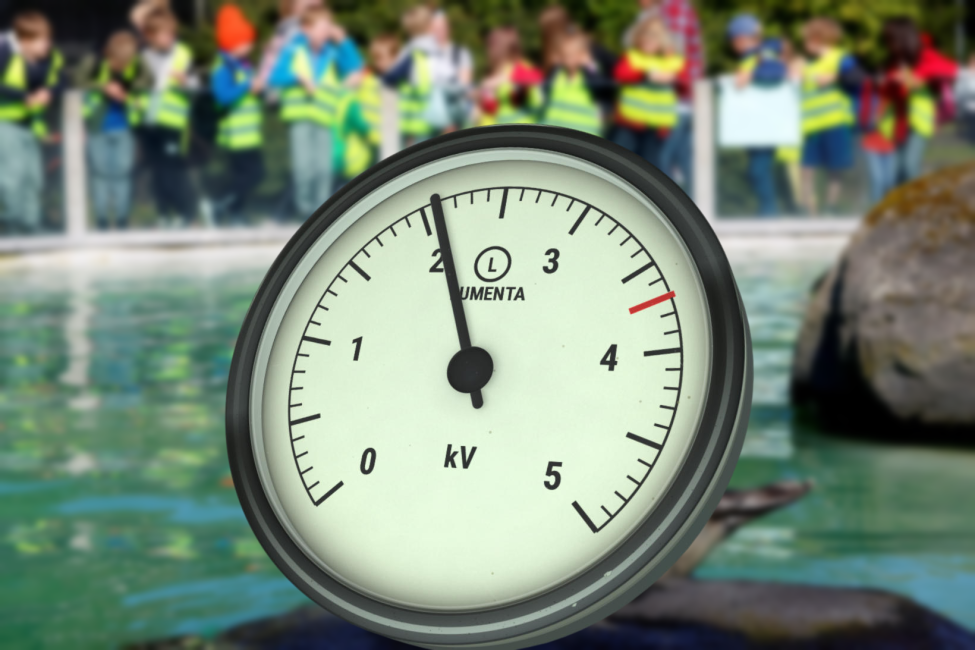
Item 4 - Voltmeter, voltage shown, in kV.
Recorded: 2.1 kV
